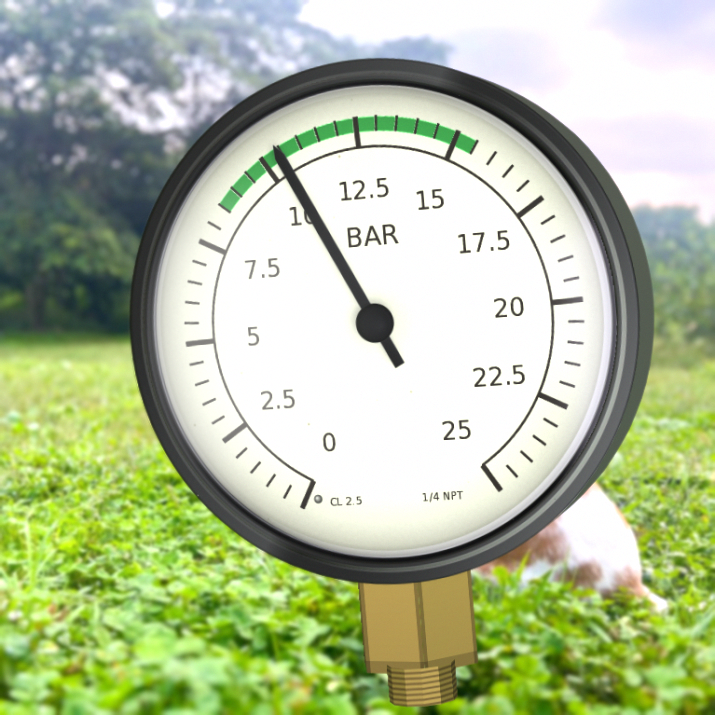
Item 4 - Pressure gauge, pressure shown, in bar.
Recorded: 10.5 bar
